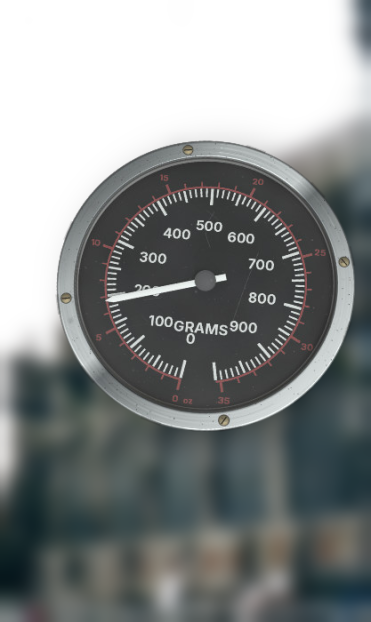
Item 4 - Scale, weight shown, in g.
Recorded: 190 g
